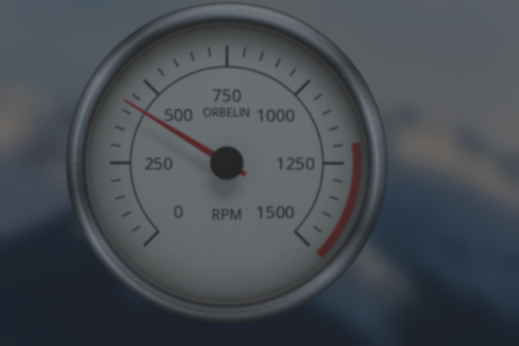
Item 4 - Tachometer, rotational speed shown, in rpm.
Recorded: 425 rpm
